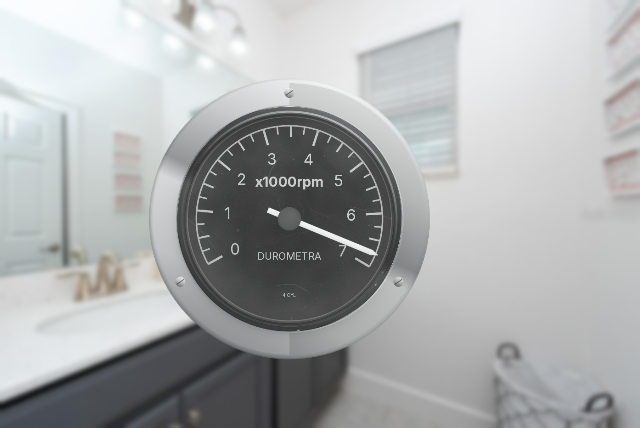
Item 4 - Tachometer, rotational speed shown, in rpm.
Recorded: 6750 rpm
